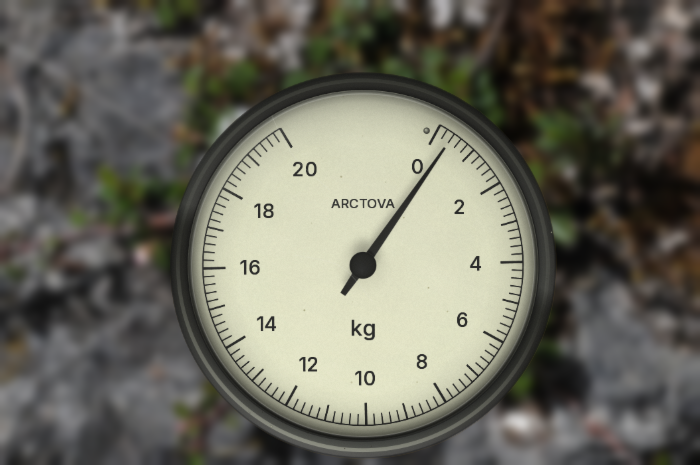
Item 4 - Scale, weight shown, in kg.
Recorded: 0.4 kg
